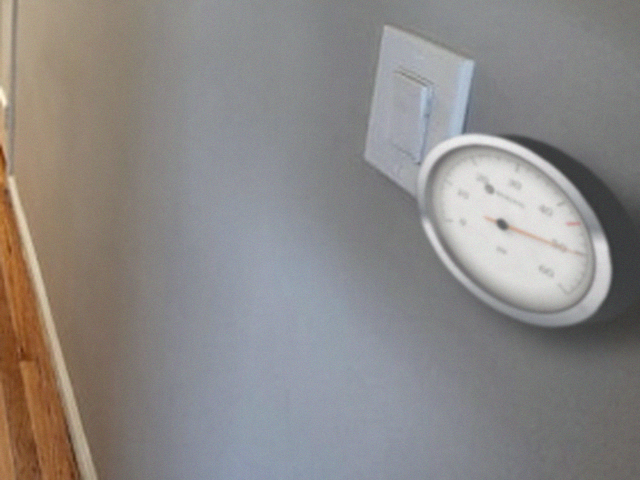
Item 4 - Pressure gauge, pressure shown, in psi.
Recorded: 50 psi
